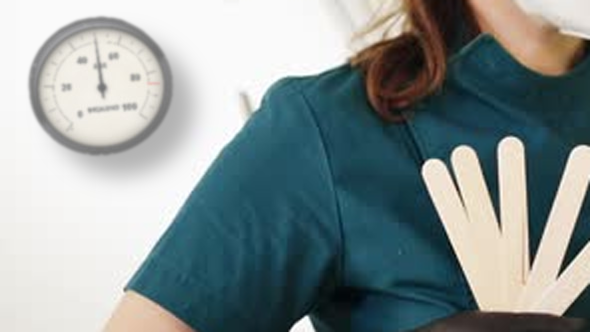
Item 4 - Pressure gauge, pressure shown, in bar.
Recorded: 50 bar
